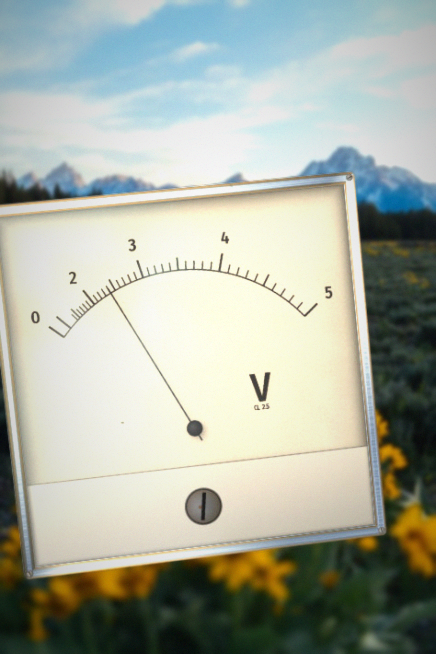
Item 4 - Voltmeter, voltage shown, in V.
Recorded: 2.4 V
